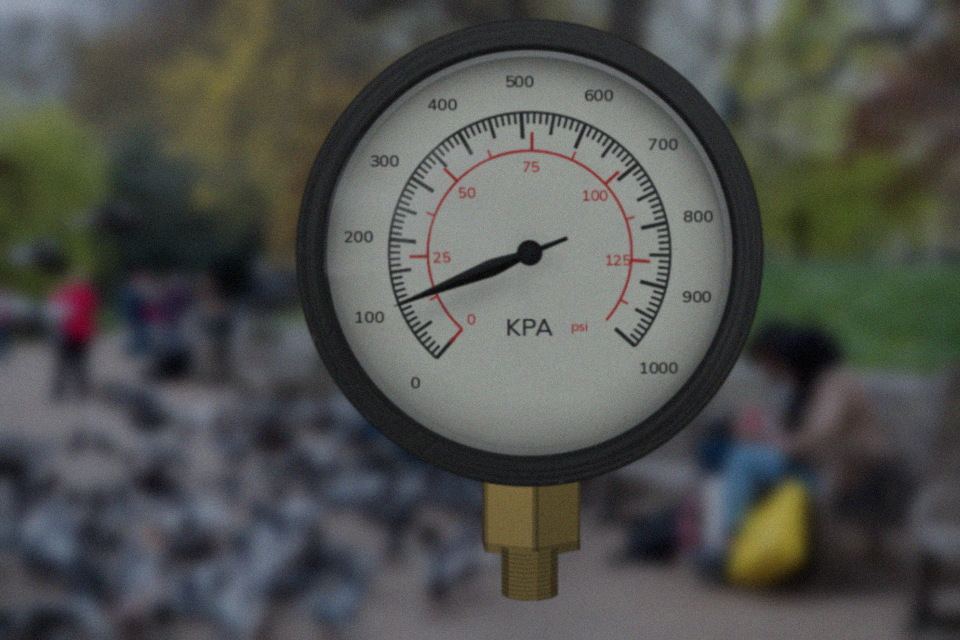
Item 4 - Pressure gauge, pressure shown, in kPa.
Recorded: 100 kPa
